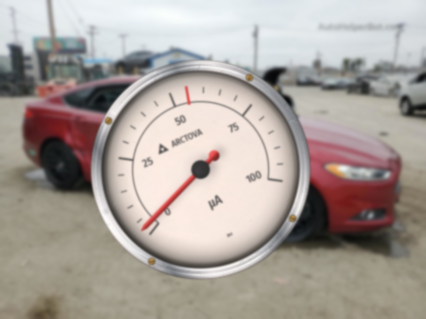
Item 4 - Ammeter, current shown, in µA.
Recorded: 2.5 µA
